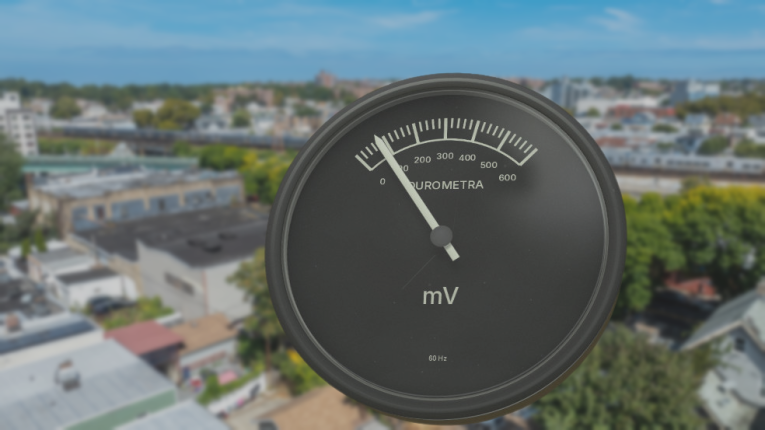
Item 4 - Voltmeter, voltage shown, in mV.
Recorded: 80 mV
